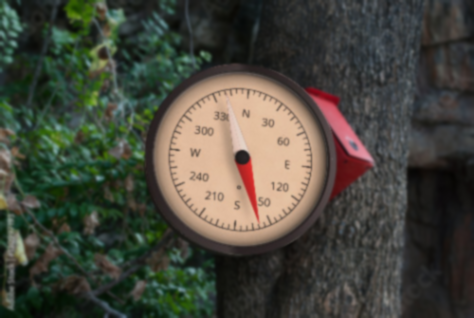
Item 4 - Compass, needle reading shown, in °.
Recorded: 160 °
